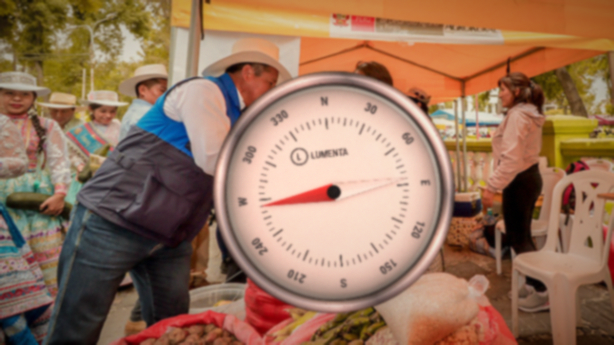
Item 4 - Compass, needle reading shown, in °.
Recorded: 265 °
